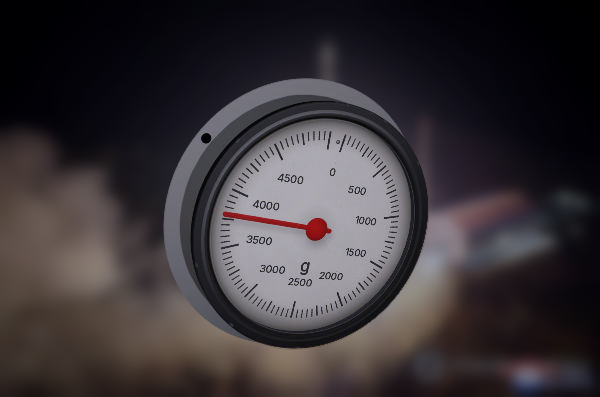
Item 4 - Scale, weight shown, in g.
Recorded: 3800 g
